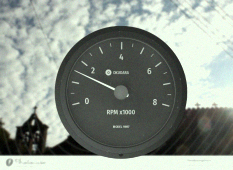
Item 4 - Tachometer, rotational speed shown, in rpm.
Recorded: 1500 rpm
